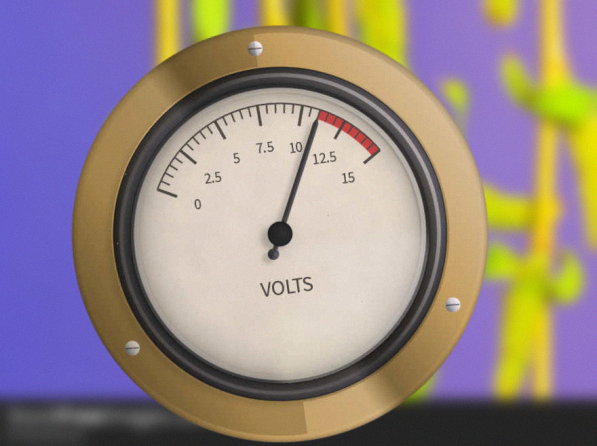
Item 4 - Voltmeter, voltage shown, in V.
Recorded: 11 V
